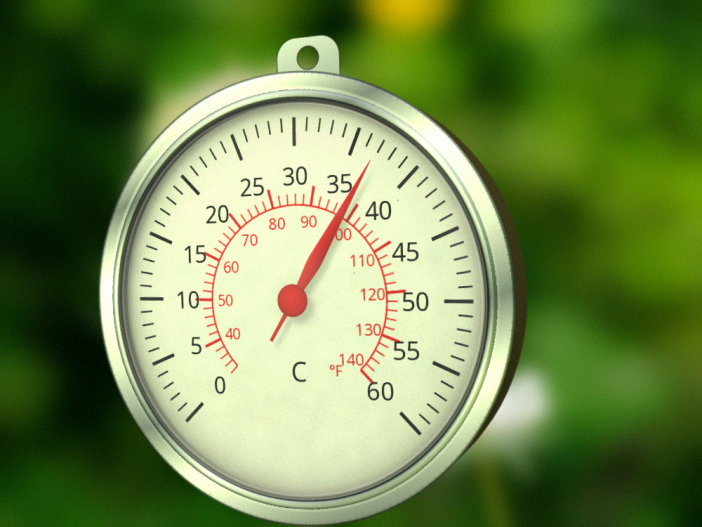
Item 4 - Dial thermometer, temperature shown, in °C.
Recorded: 37 °C
